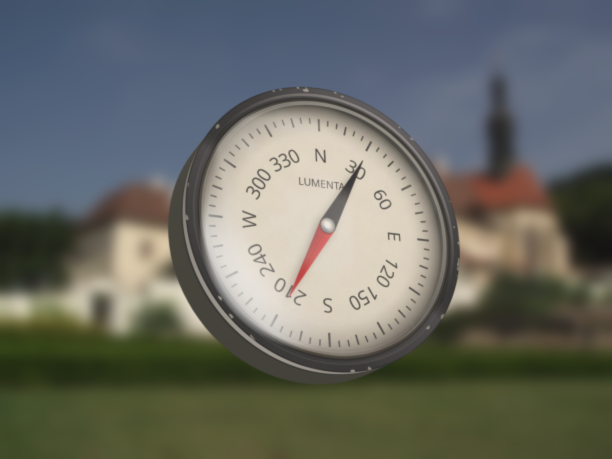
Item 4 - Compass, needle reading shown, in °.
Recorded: 210 °
